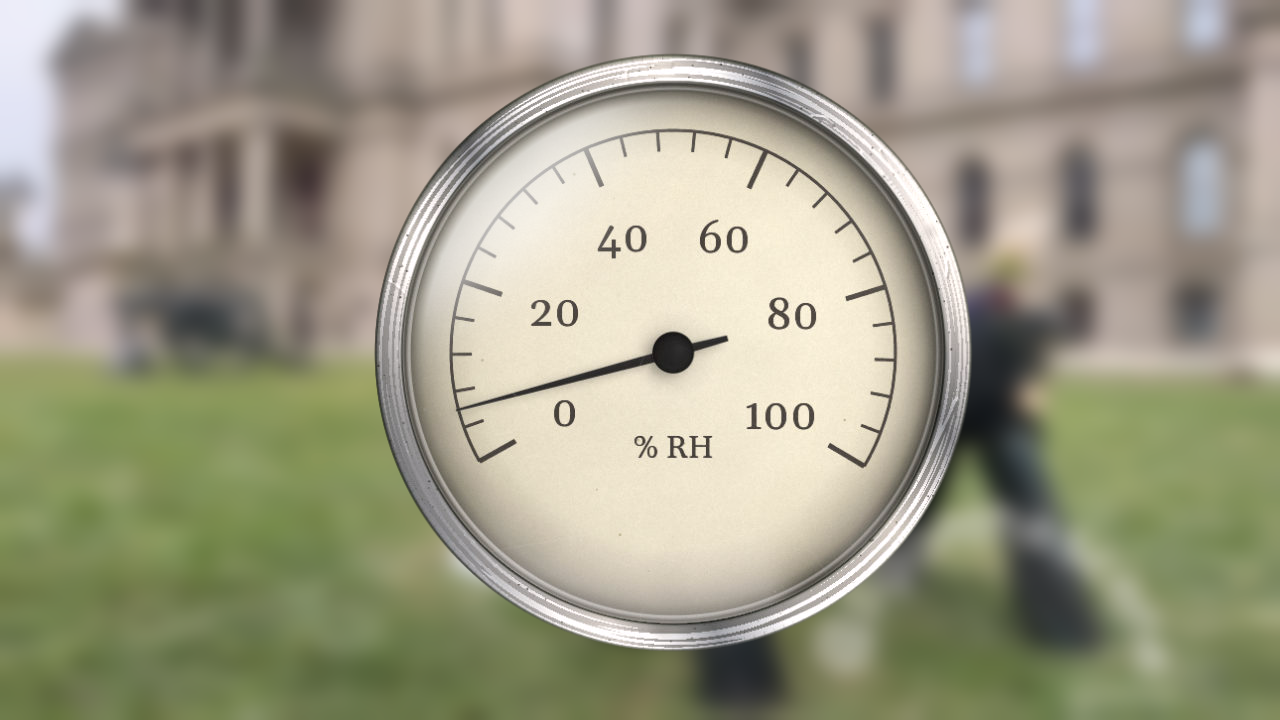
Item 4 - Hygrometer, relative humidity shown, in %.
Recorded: 6 %
